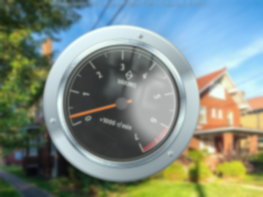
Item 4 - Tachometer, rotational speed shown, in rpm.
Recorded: 250 rpm
